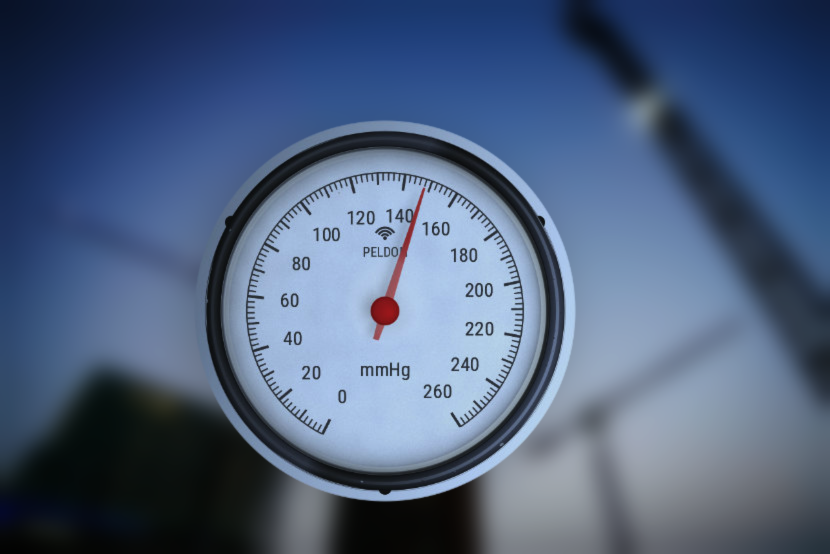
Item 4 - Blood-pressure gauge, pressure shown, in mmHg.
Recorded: 148 mmHg
